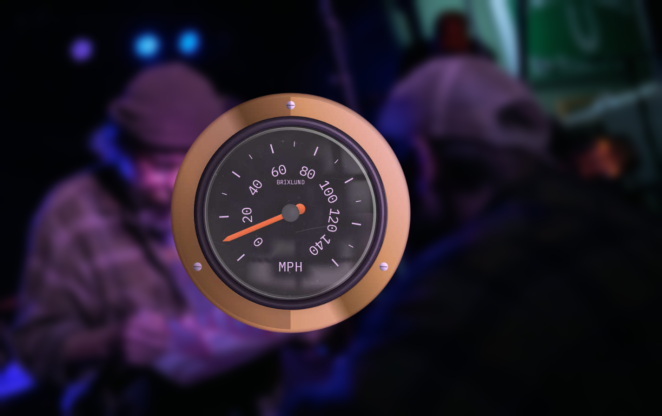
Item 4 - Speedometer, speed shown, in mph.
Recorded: 10 mph
